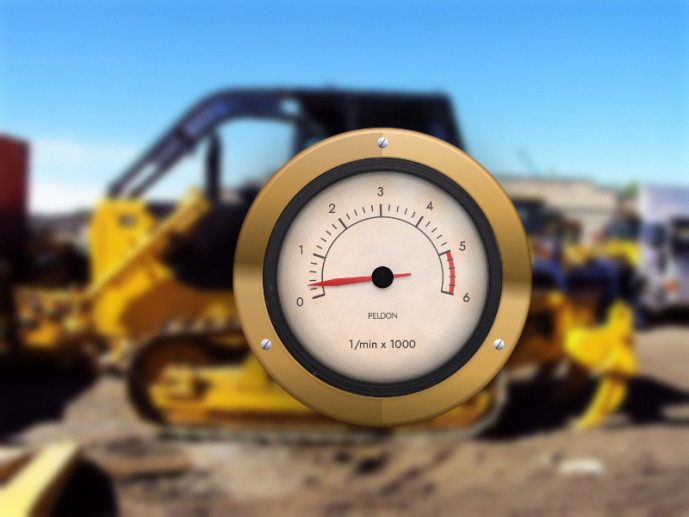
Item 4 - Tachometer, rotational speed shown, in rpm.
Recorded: 300 rpm
